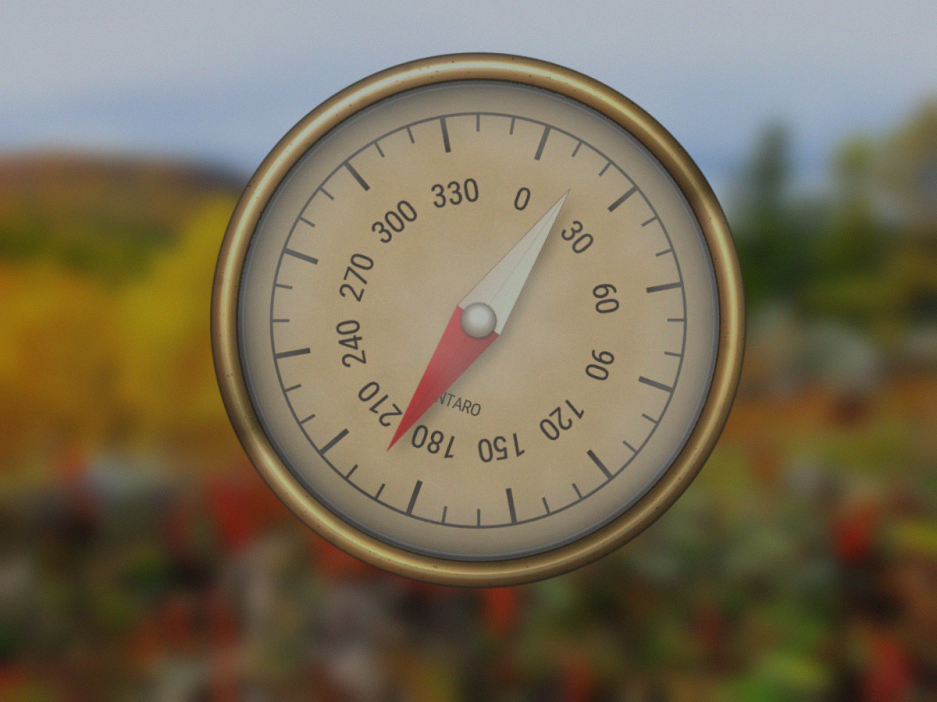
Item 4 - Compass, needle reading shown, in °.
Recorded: 195 °
